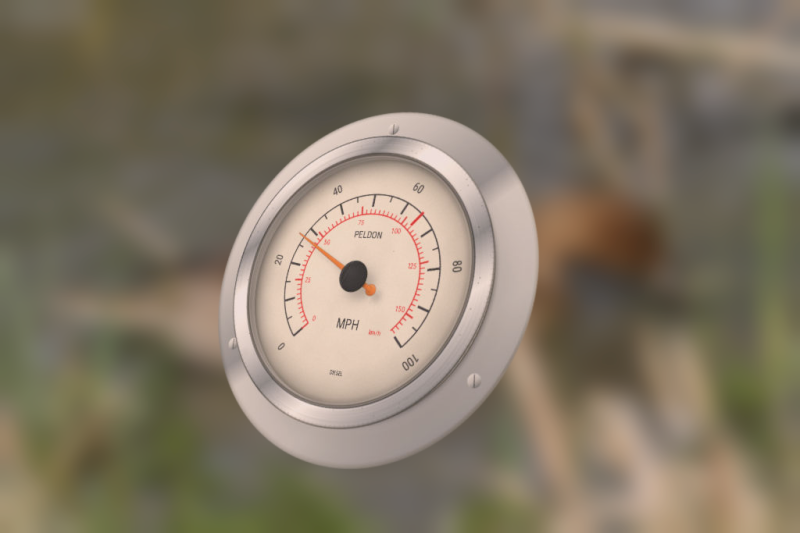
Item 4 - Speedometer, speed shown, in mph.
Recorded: 27.5 mph
